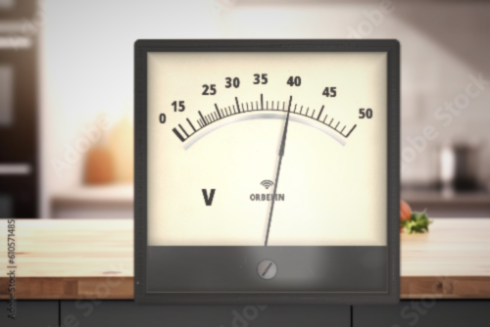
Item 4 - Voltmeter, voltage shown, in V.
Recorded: 40 V
